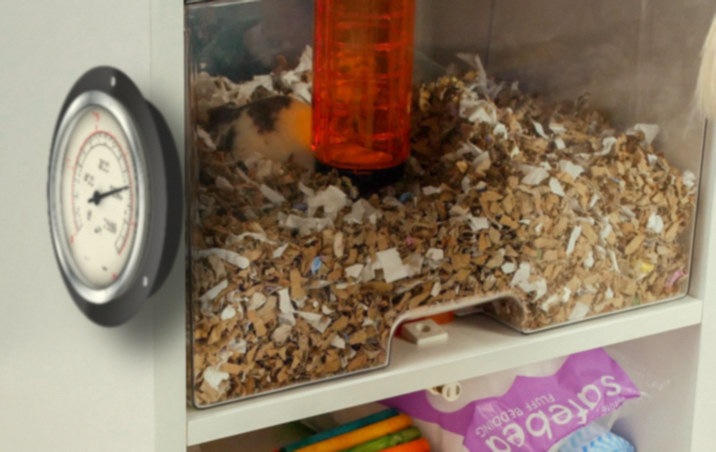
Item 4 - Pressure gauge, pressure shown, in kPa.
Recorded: 1200 kPa
